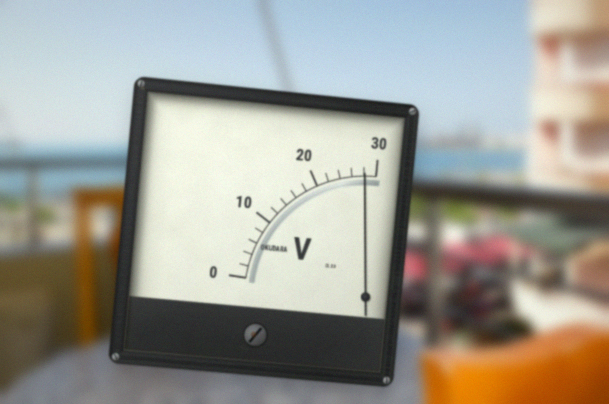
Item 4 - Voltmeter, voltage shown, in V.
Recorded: 28 V
